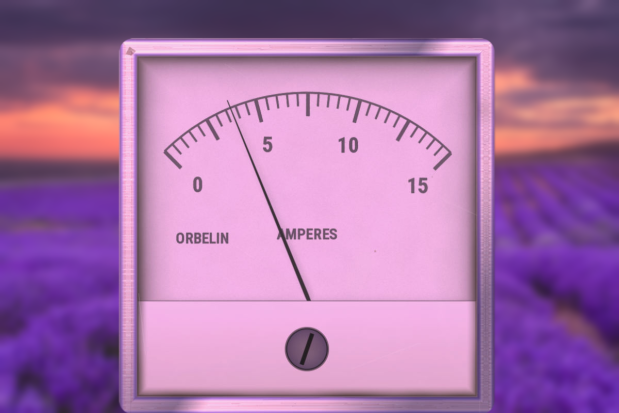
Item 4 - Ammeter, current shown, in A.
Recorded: 3.75 A
